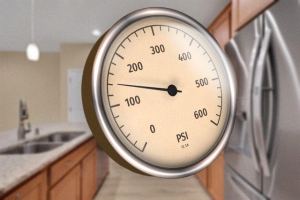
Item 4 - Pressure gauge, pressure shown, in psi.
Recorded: 140 psi
